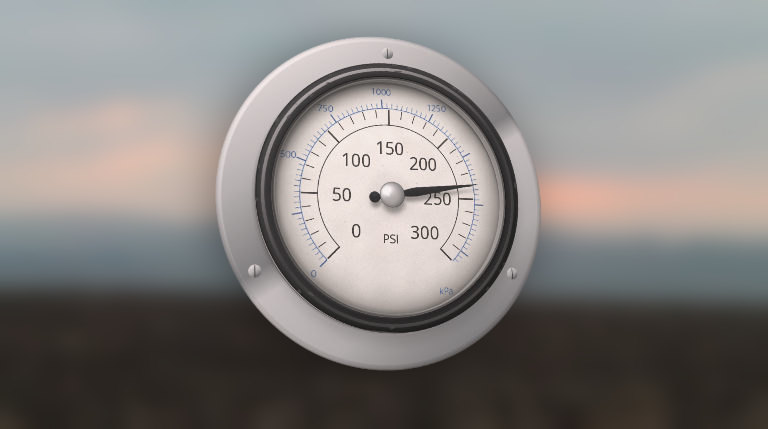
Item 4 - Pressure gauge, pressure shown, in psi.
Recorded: 240 psi
